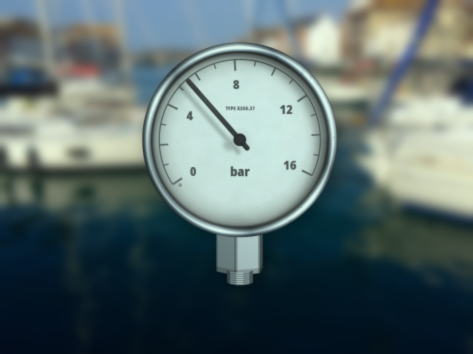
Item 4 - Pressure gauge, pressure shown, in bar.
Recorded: 5.5 bar
